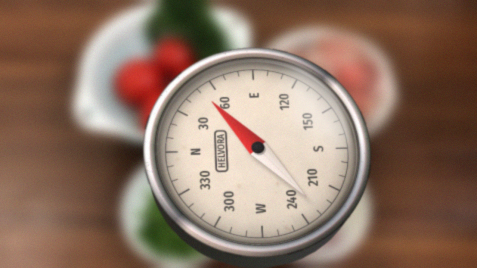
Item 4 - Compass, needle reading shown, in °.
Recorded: 50 °
